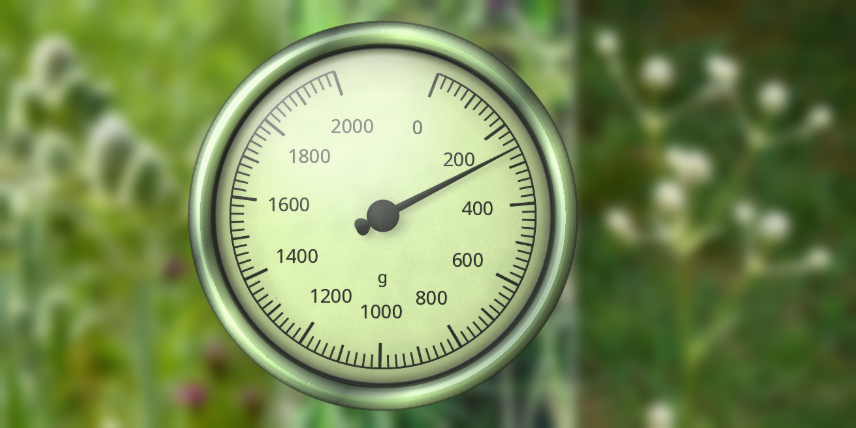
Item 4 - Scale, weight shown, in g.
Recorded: 260 g
